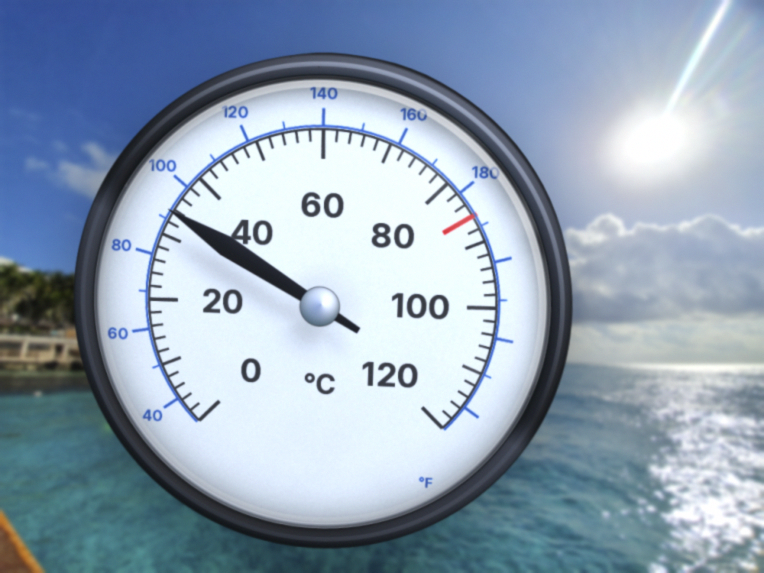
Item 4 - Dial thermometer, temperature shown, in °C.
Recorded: 34 °C
